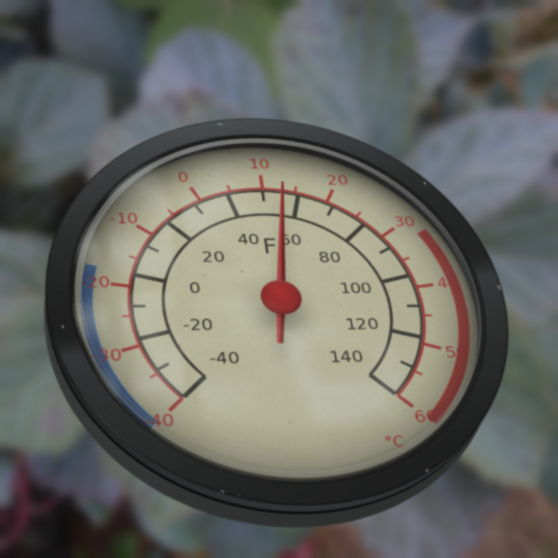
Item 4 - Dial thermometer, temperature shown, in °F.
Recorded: 55 °F
